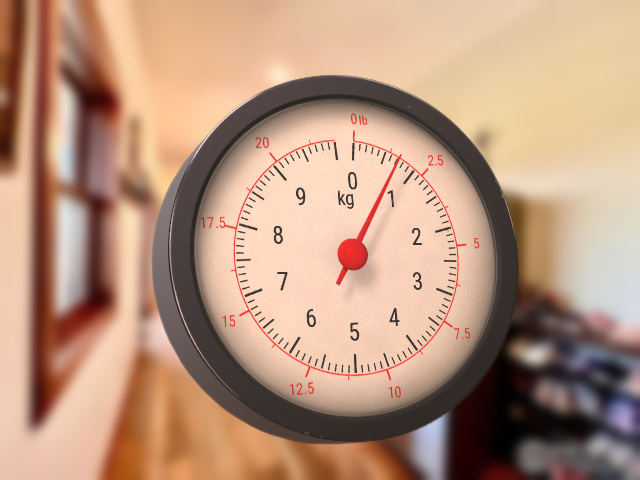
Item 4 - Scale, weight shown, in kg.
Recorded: 0.7 kg
